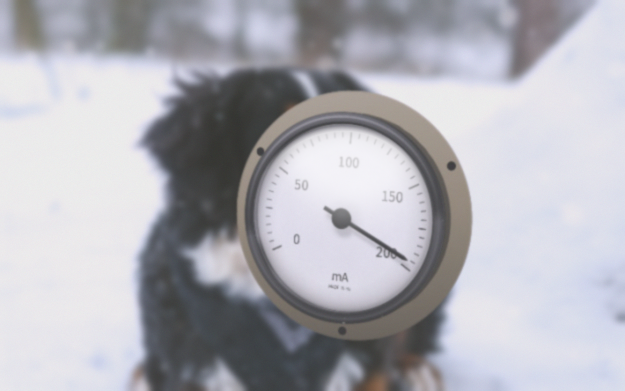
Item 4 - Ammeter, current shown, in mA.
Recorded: 195 mA
